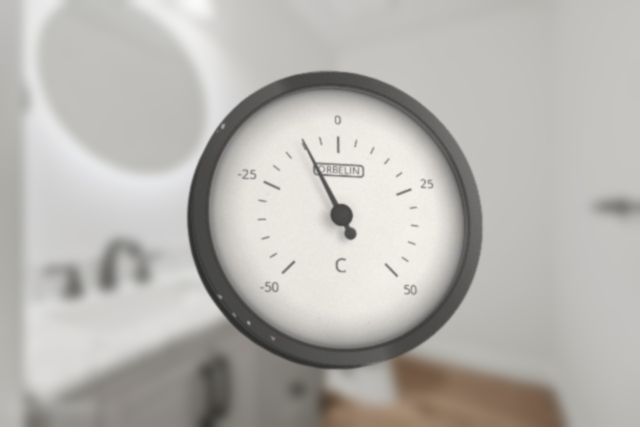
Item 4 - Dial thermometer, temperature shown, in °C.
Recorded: -10 °C
